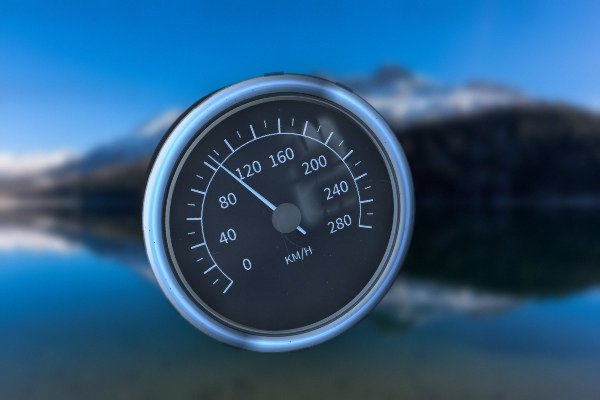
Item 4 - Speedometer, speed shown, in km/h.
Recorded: 105 km/h
